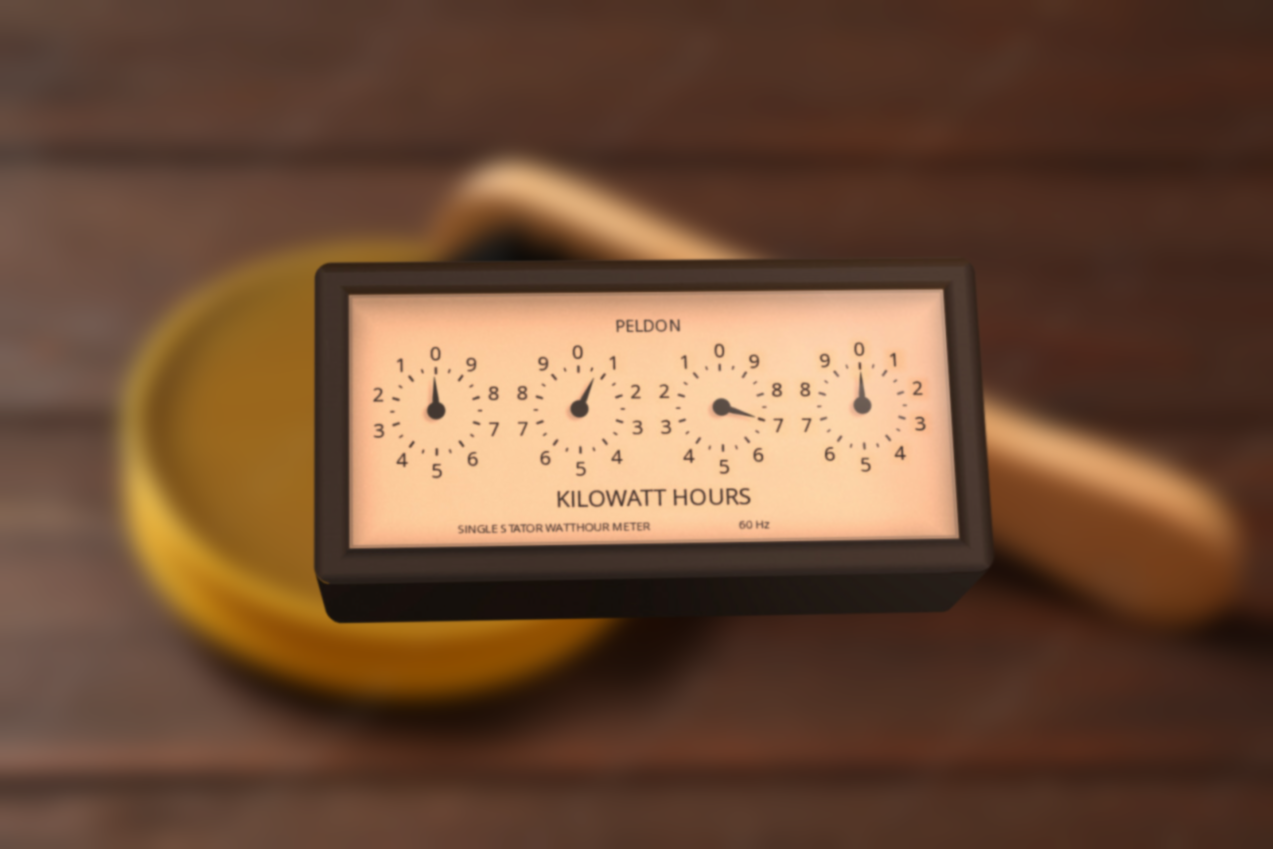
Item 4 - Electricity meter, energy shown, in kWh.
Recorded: 70 kWh
